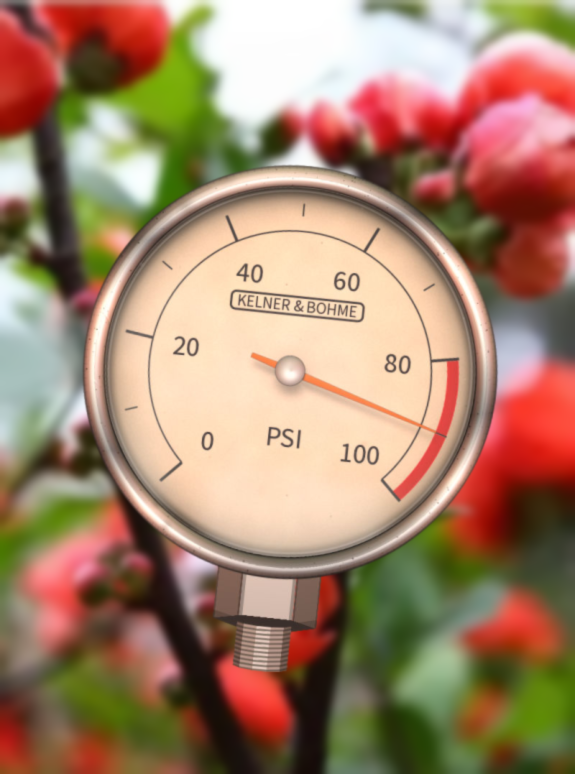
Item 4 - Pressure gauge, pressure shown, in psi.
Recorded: 90 psi
